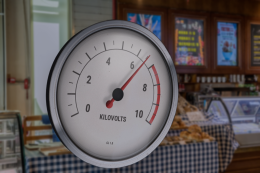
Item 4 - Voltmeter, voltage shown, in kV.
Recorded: 6.5 kV
